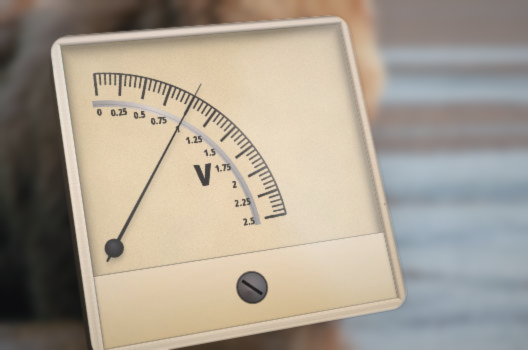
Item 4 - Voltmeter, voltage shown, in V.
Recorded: 1 V
